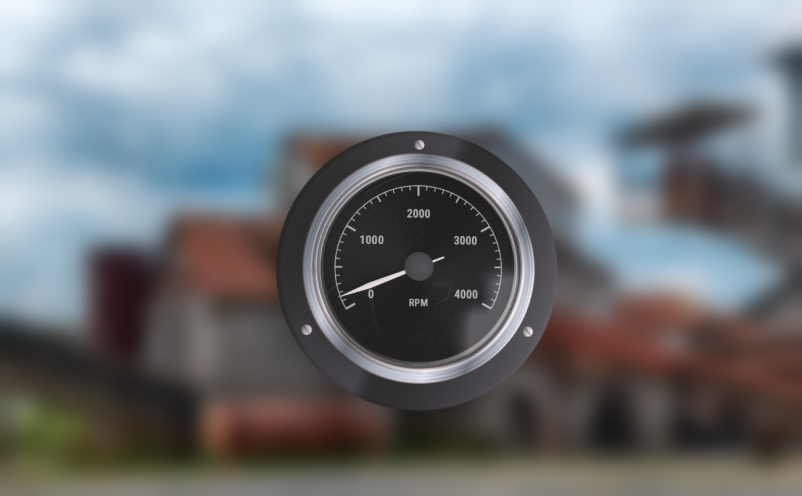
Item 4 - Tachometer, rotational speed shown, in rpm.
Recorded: 150 rpm
